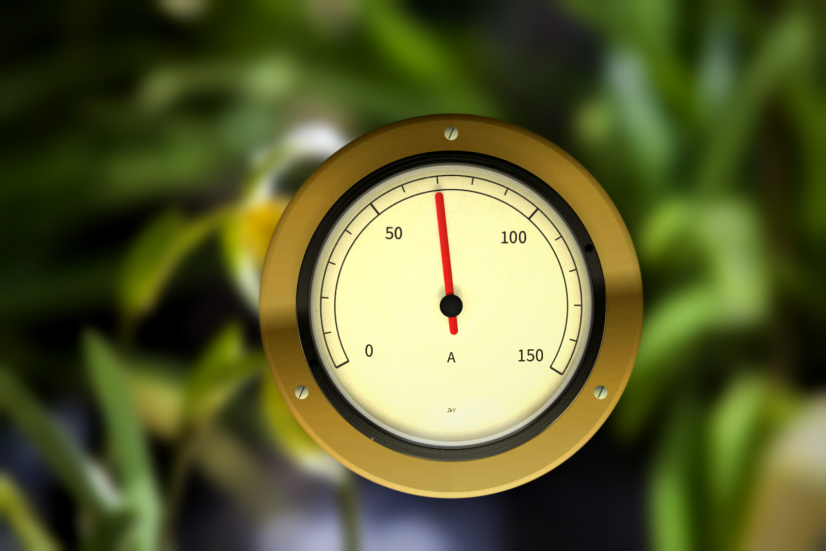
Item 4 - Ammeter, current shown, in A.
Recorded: 70 A
